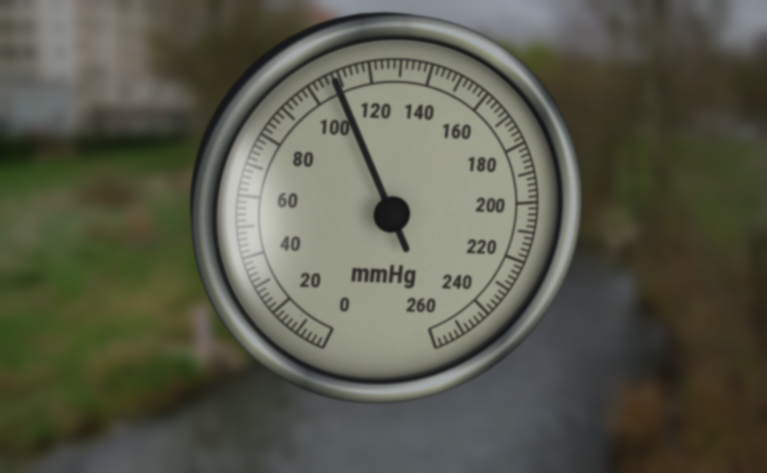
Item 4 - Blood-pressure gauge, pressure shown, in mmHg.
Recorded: 108 mmHg
